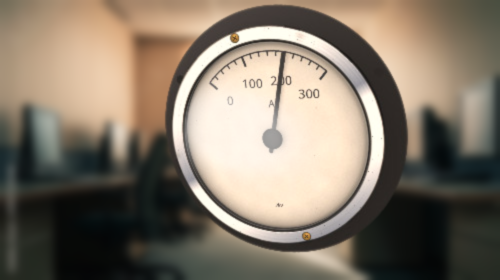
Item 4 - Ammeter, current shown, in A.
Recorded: 200 A
